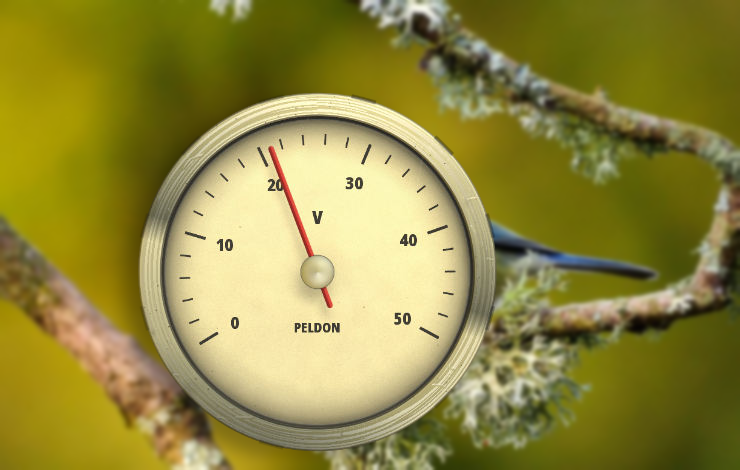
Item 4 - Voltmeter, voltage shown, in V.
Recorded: 21 V
